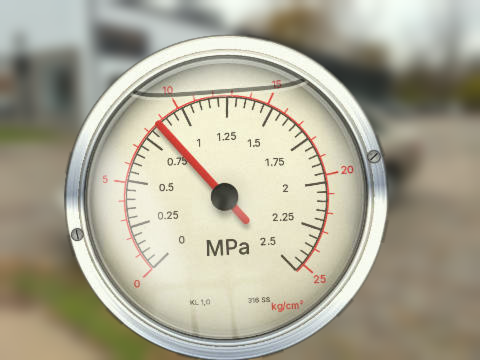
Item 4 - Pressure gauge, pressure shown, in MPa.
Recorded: 0.85 MPa
